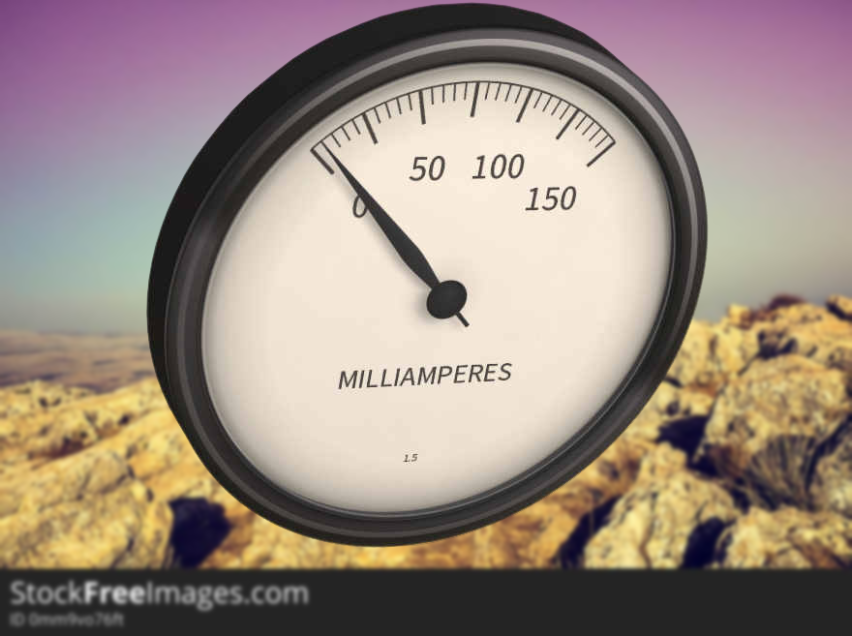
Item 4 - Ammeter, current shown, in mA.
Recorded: 5 mA
